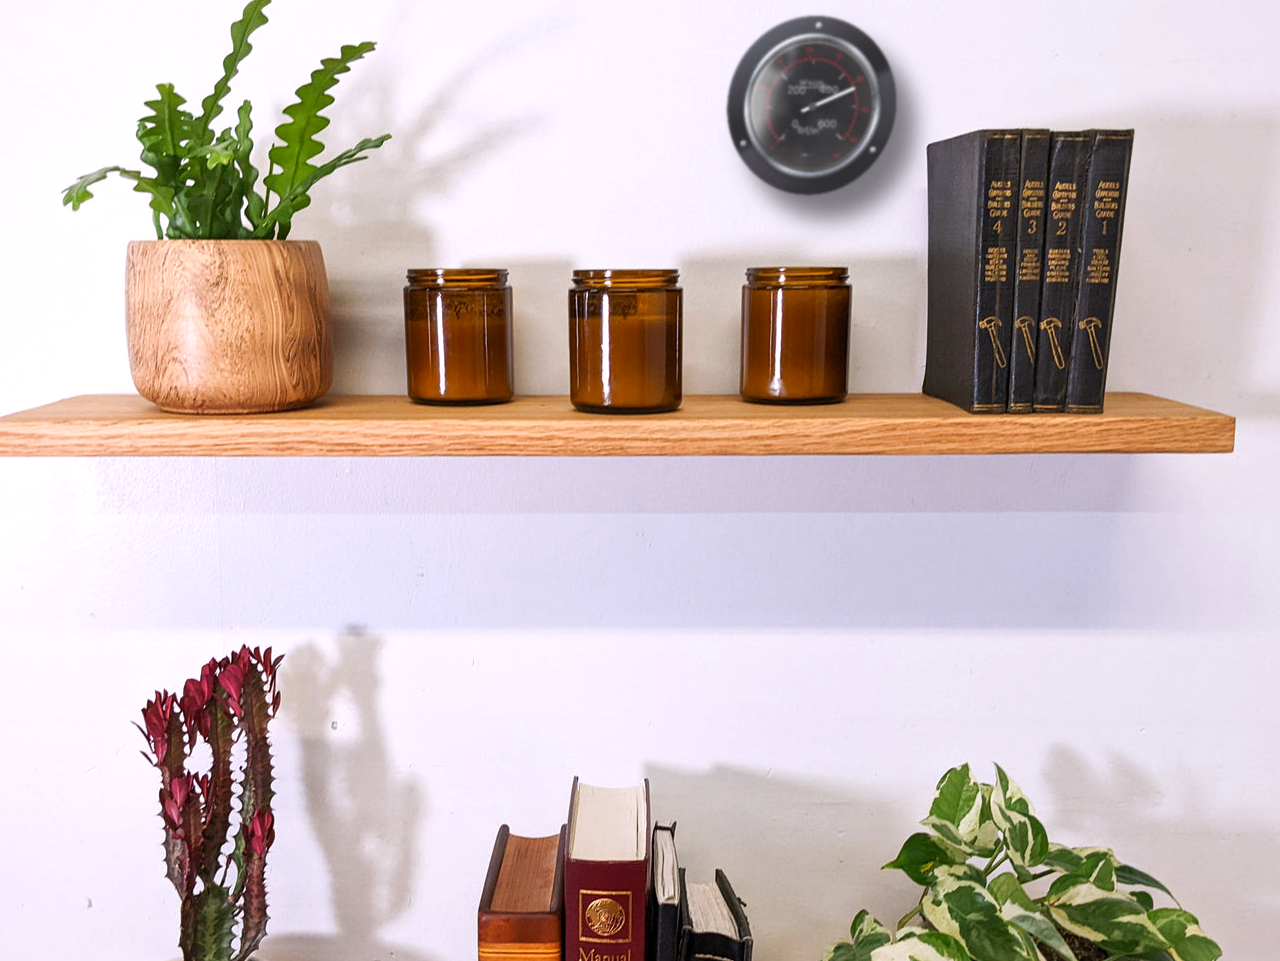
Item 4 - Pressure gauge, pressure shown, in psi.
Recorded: 450 psi
